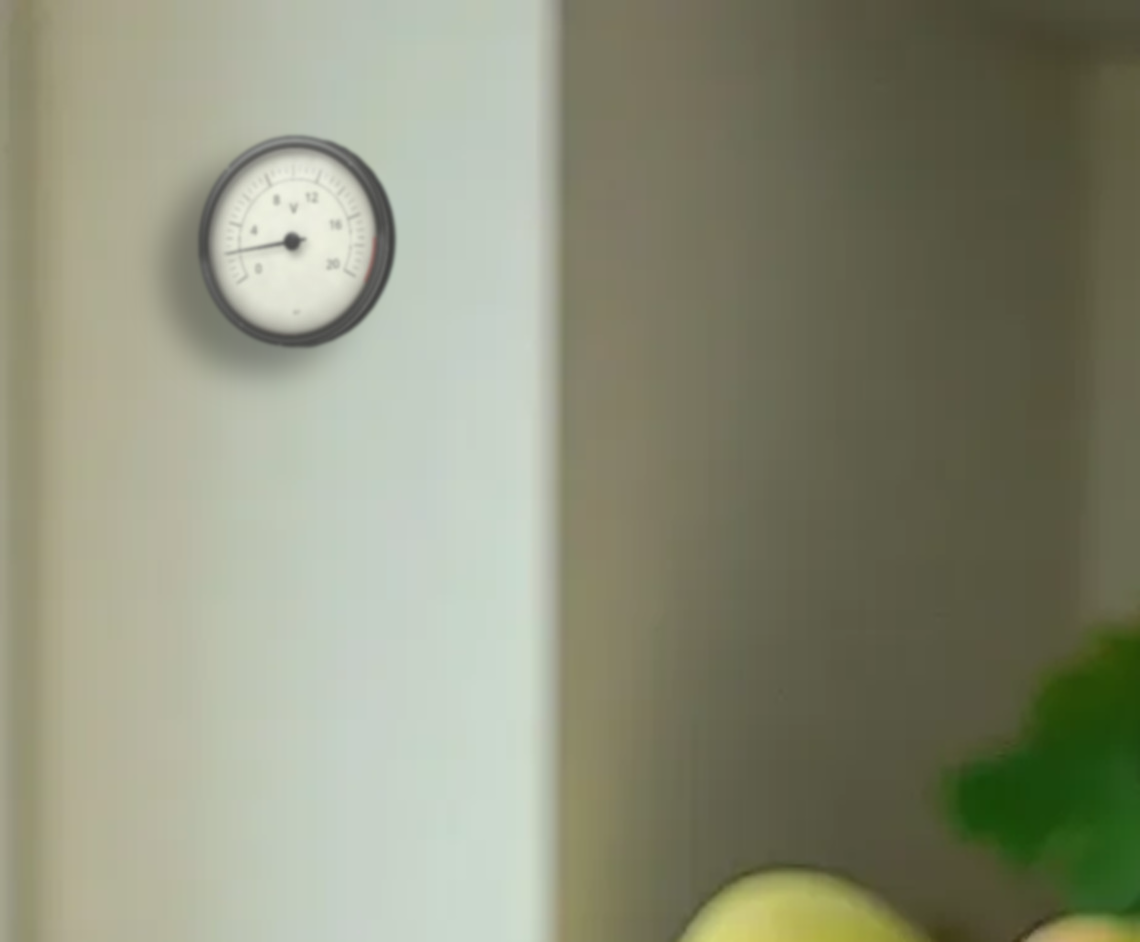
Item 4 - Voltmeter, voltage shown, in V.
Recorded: 2 V
